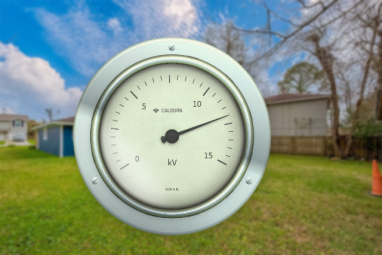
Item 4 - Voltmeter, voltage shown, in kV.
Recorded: 12 kV
